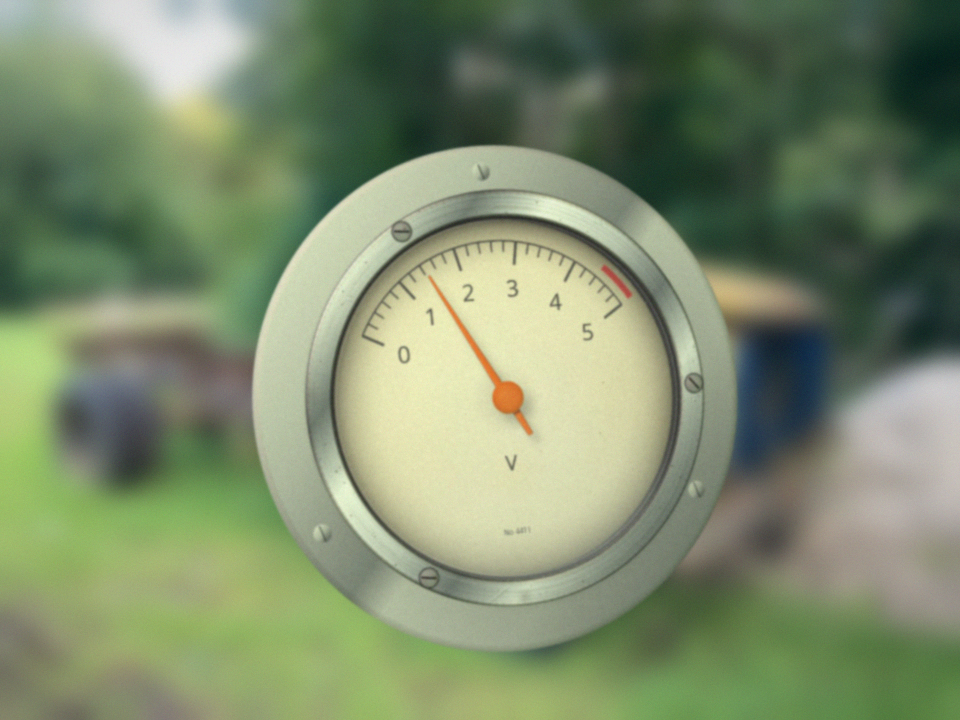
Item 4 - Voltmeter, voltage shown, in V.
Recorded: 1.4 V
